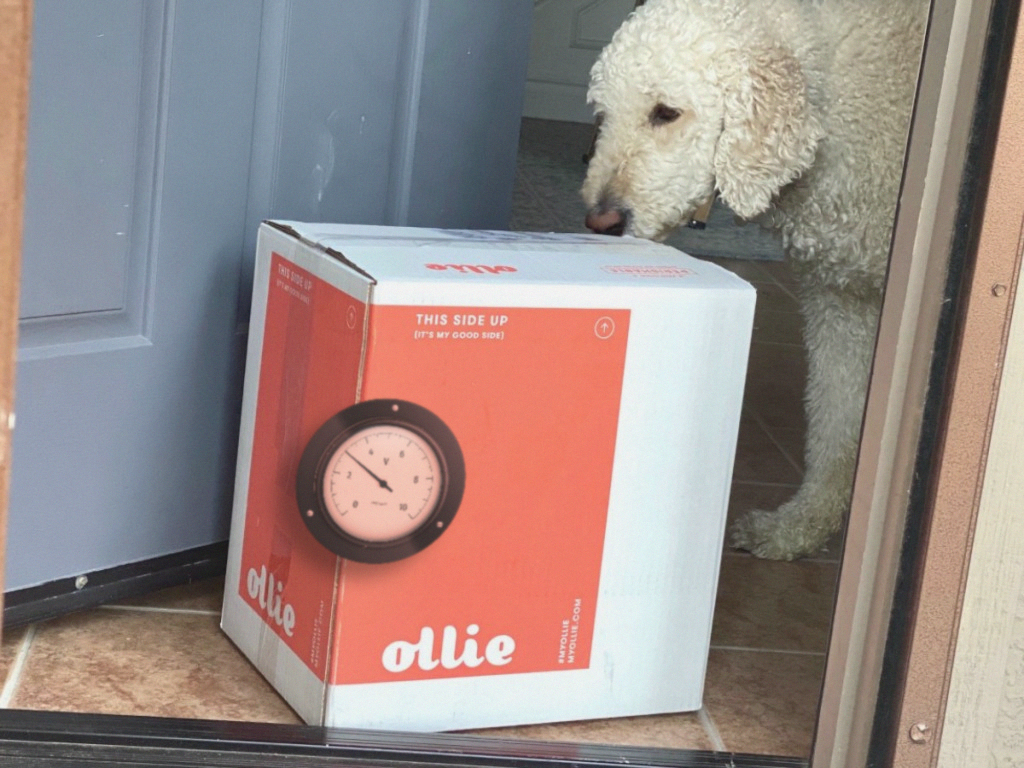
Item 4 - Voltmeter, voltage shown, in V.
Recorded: 3 V
